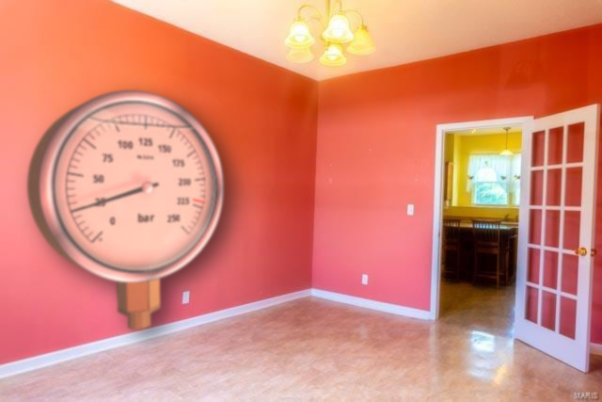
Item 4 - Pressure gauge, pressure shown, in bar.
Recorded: 25 bar
